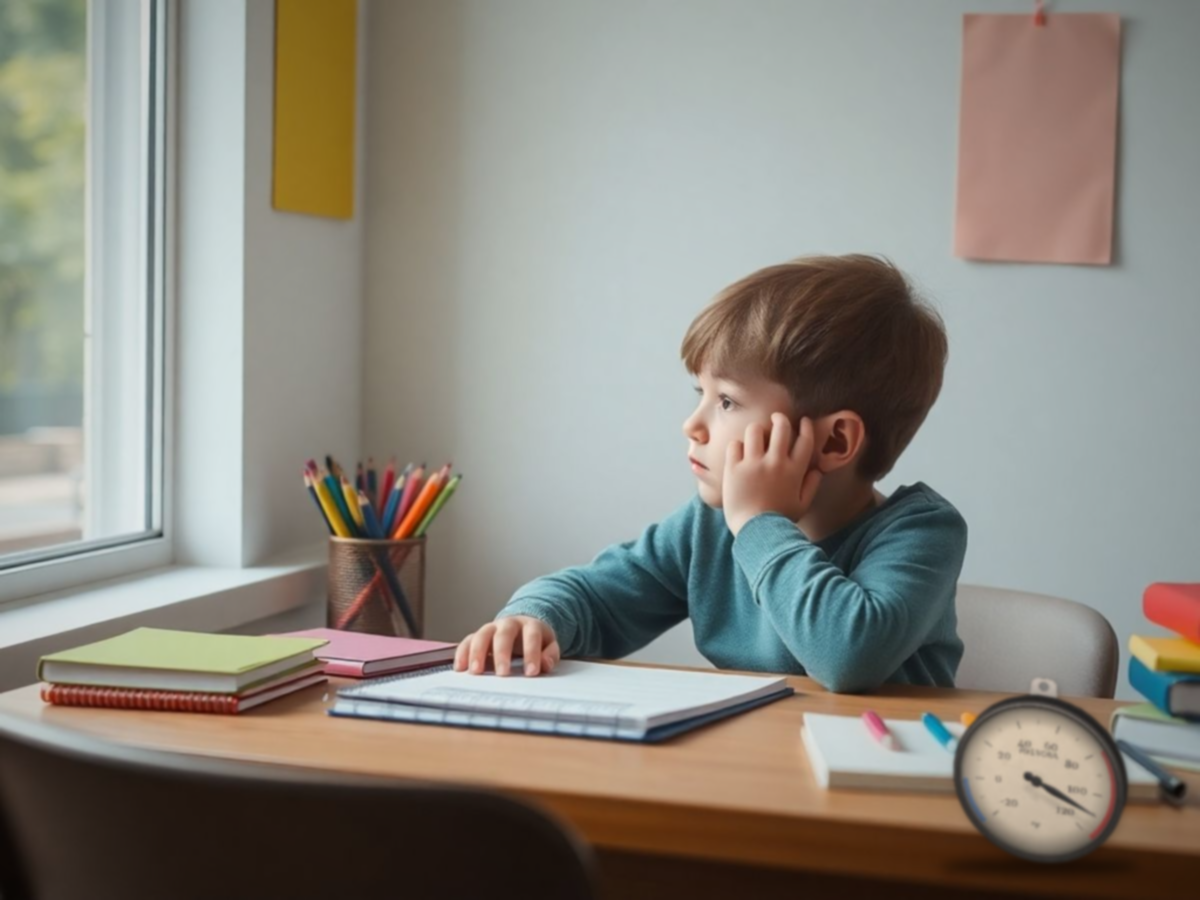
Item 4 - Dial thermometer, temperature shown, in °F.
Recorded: 110 °F
